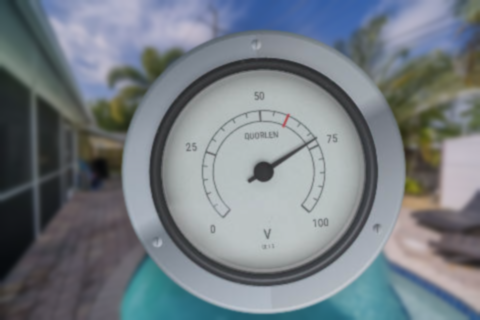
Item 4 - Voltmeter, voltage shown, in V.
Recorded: 72.5 V
